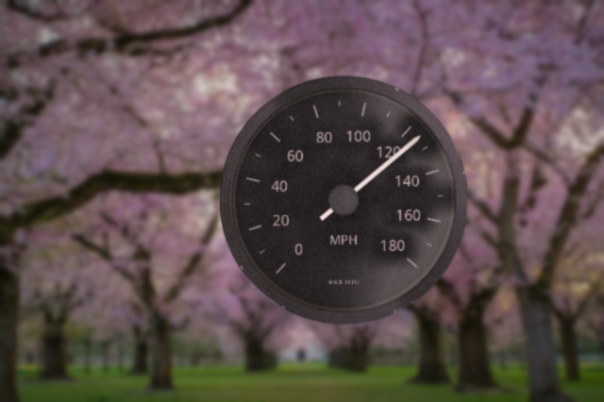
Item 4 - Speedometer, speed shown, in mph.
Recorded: 125 mph
